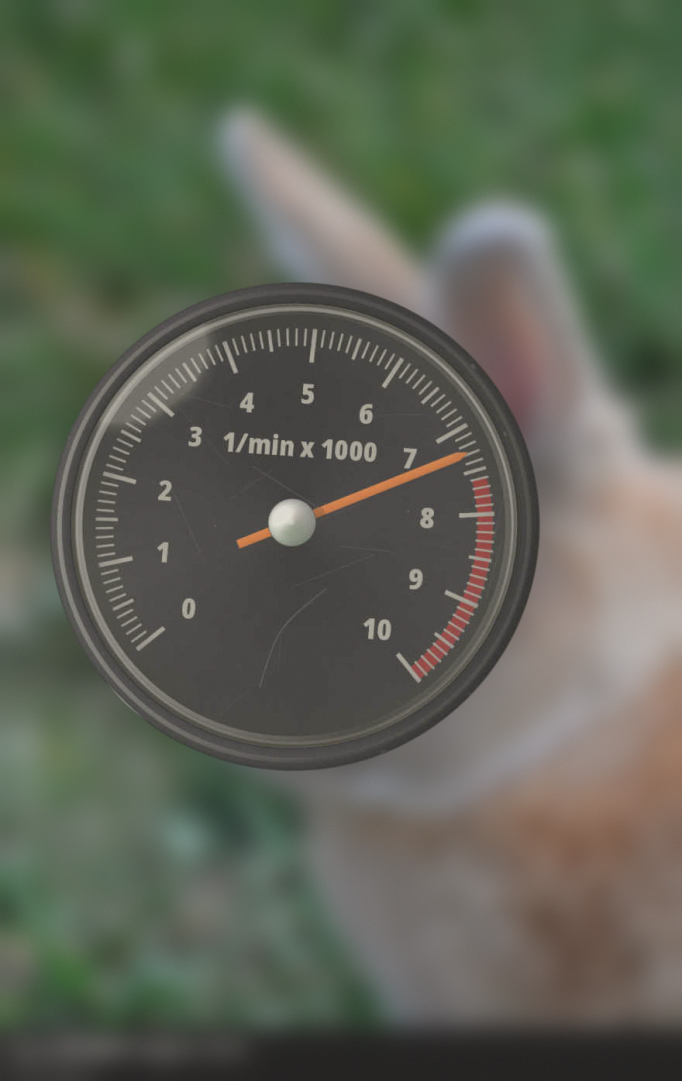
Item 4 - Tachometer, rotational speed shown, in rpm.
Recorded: 7300 rpm
